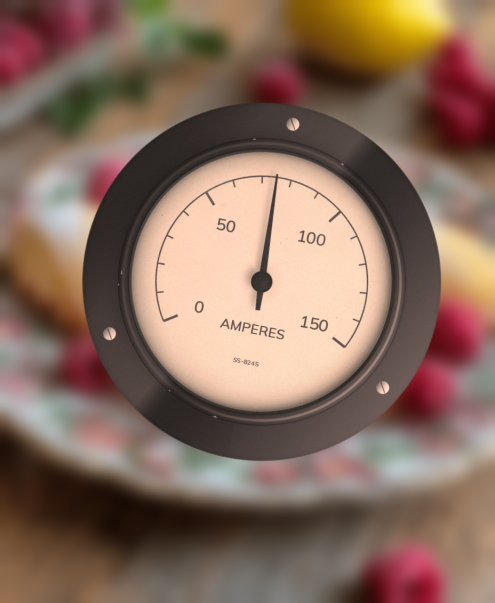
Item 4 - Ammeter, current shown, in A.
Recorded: 75 A
